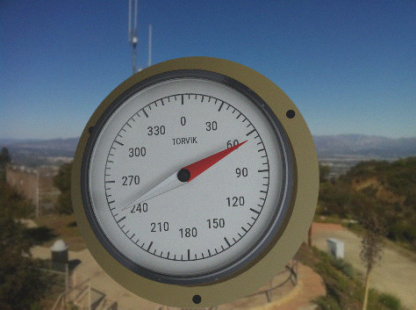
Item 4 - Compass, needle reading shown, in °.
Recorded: 65 °
